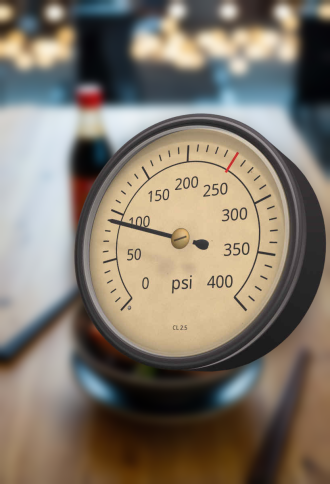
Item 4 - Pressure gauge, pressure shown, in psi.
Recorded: 90 psi
